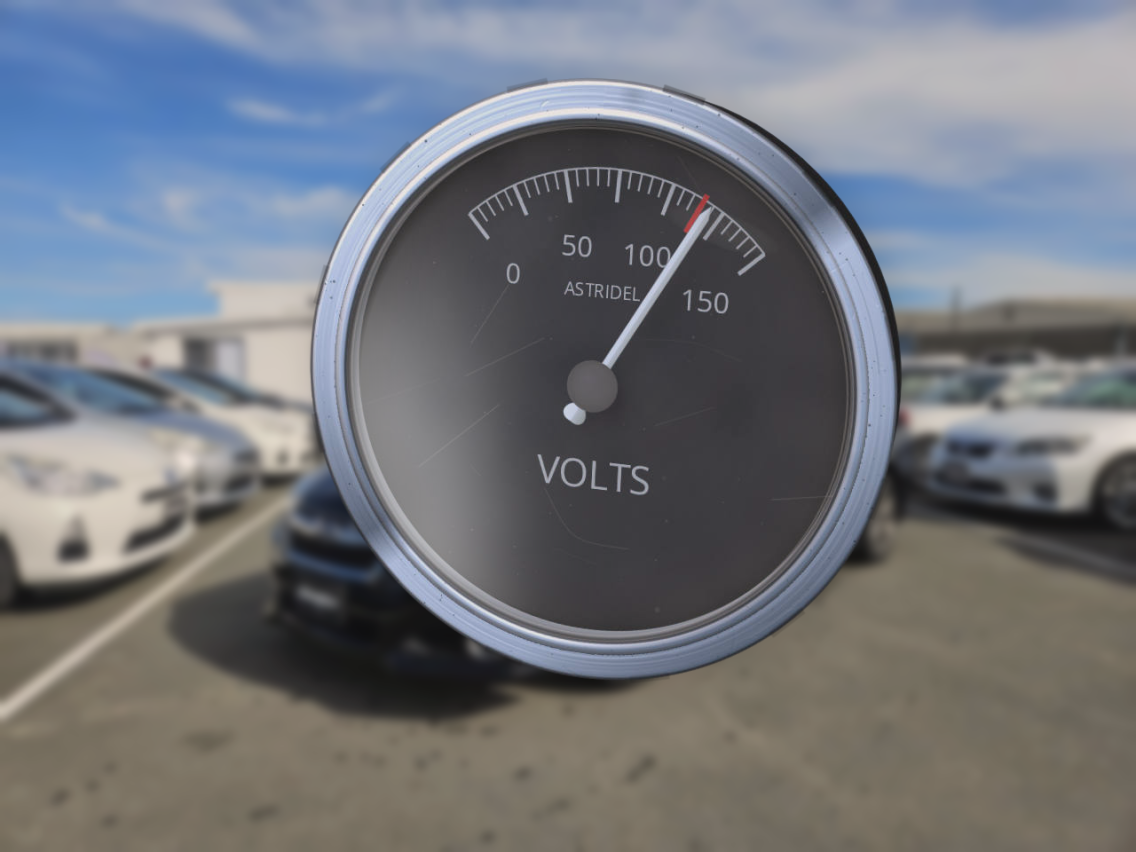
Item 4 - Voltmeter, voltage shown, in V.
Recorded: 120 V
